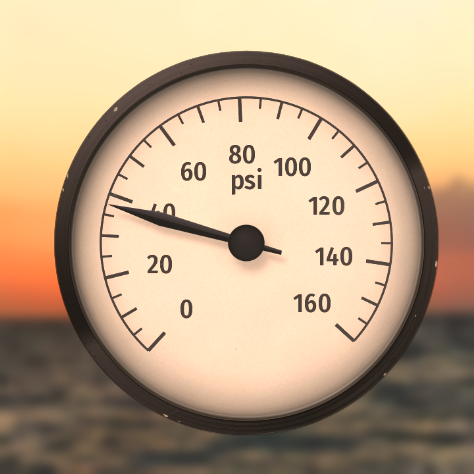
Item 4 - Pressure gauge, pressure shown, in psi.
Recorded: 37.5 psi
